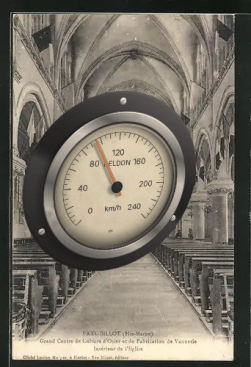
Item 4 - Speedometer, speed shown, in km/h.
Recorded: 95 km/h
